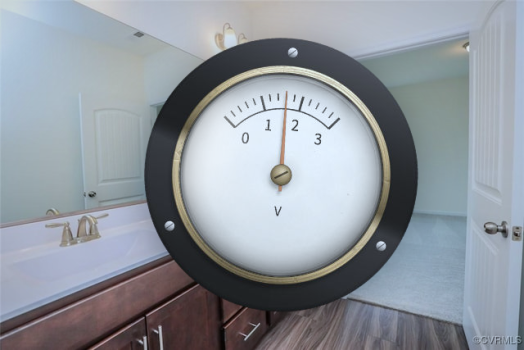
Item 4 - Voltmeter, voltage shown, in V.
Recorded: 1.6 V
